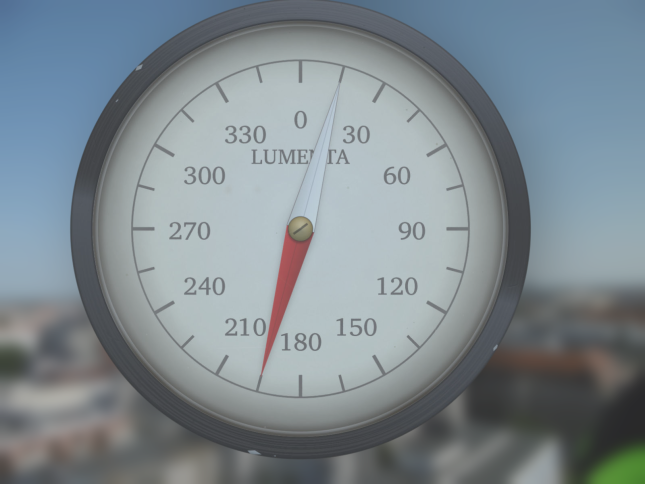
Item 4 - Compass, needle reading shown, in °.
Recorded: 195 °
